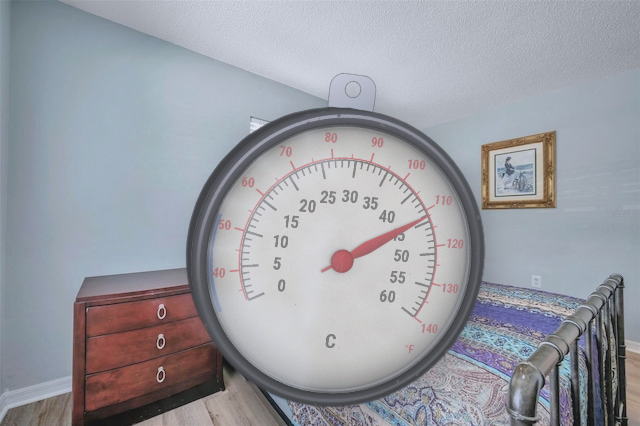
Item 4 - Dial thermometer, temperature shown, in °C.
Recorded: 44 °C
